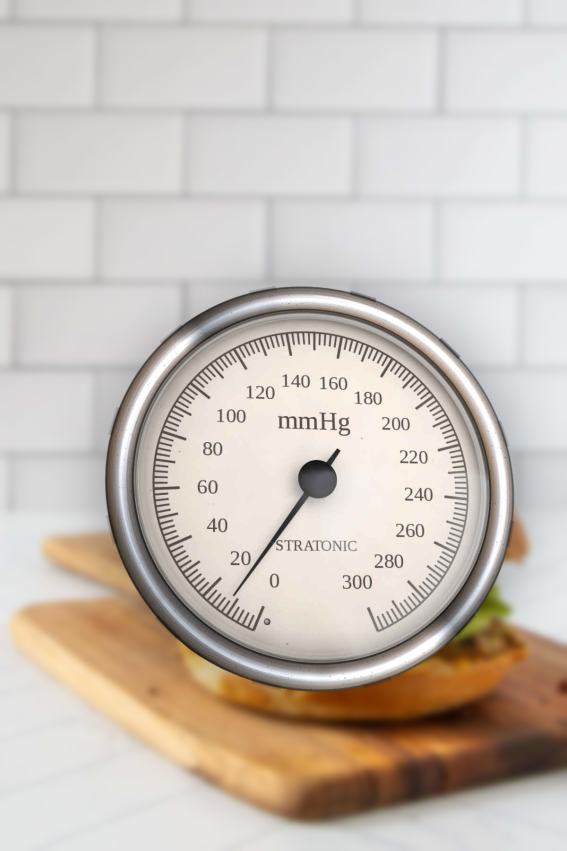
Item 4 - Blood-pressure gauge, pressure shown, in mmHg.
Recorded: 12 mmHg
